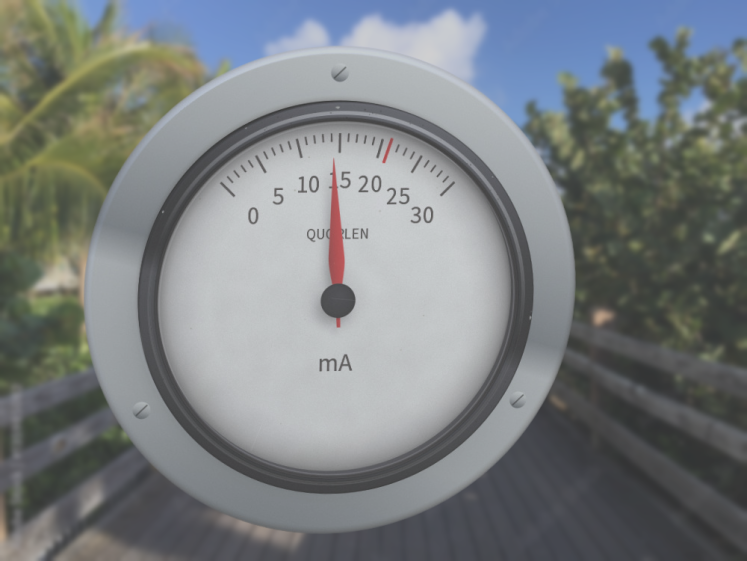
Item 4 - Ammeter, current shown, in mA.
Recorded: 14 mA
